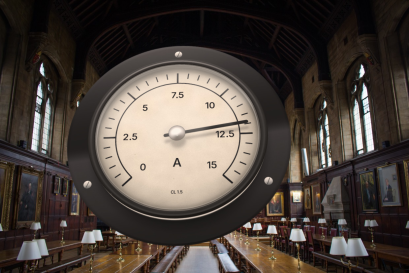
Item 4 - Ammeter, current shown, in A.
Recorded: 12 A
